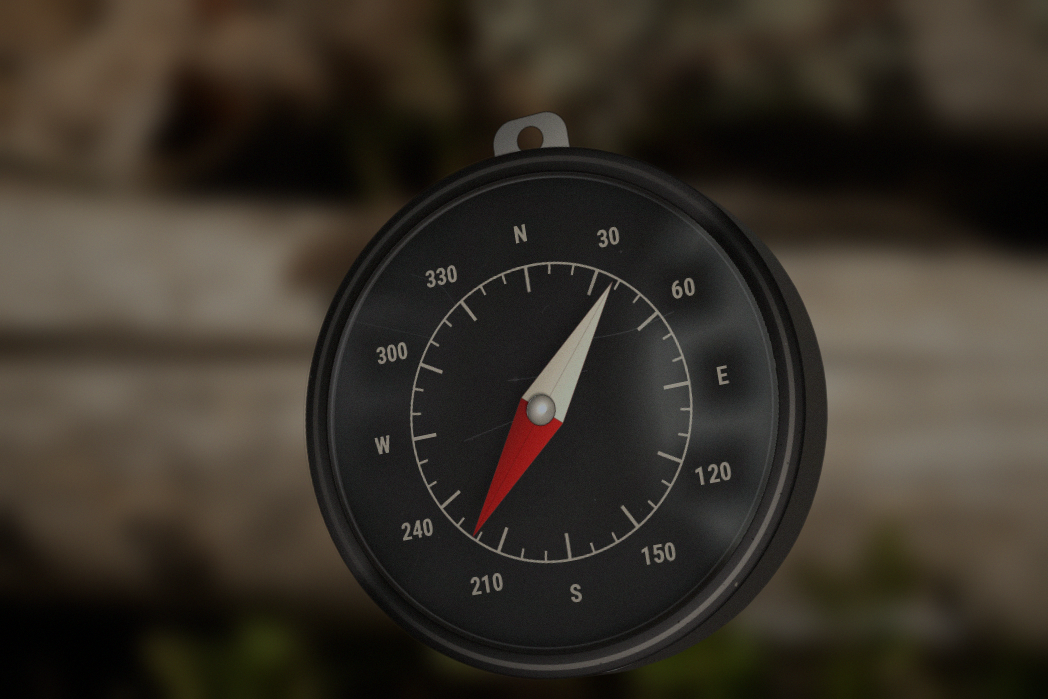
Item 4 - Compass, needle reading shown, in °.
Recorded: 220 °
